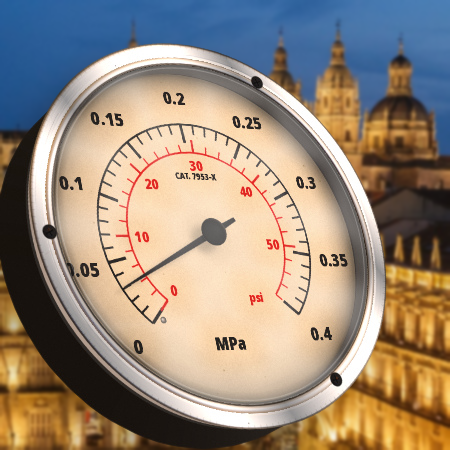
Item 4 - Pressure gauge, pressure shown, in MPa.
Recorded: 0.03 MPa
